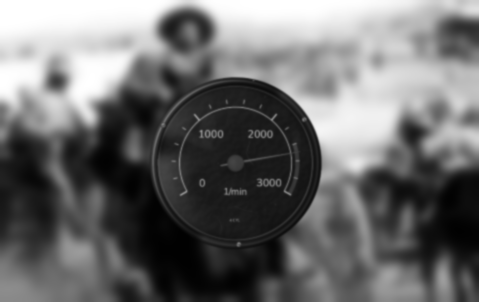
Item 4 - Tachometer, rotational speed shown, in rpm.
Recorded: 2500 rpm
